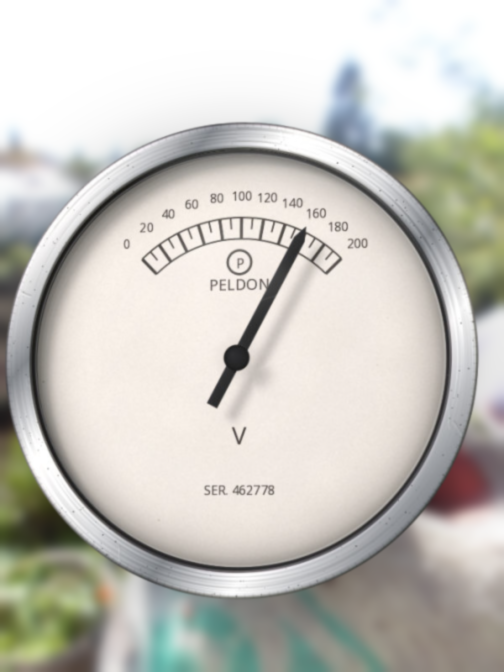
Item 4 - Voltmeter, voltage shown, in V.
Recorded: 160 V
